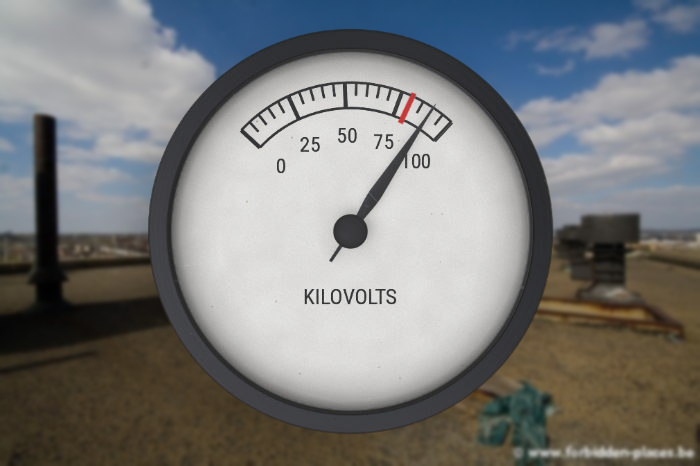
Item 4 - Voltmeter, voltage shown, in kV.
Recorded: 90 kV
